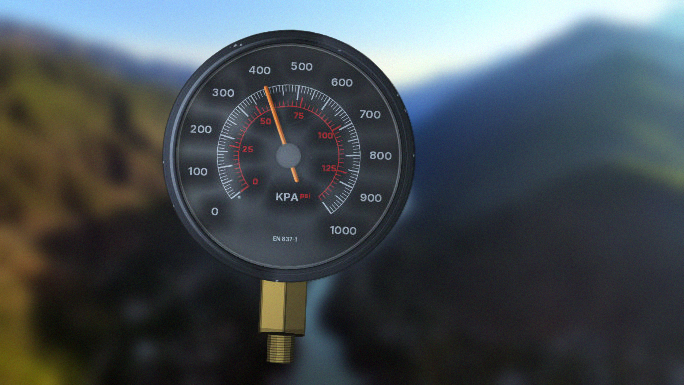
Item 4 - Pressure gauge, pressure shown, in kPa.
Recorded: 400 kPa
